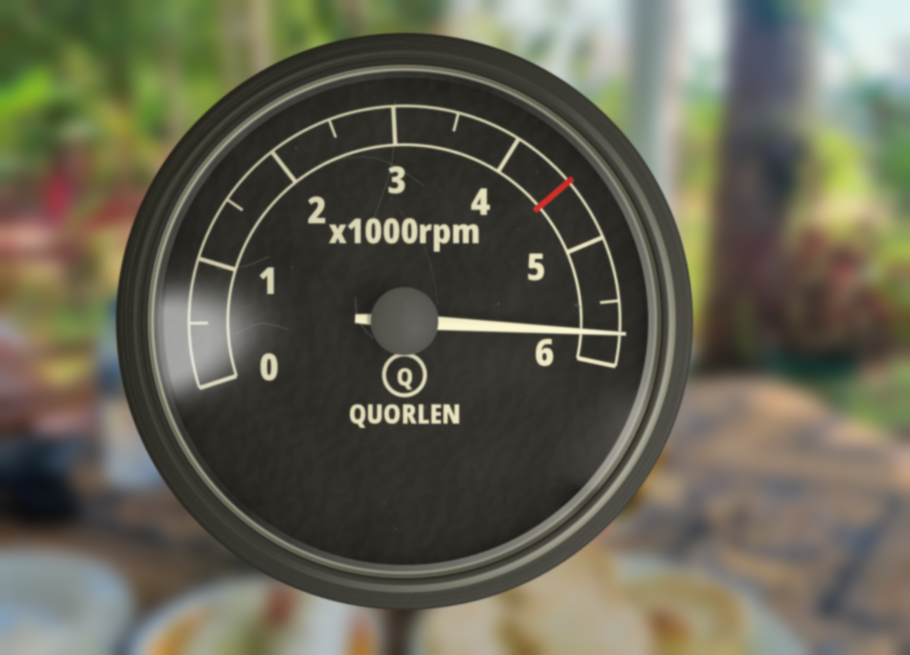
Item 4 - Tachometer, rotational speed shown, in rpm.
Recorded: 5750 rpm
